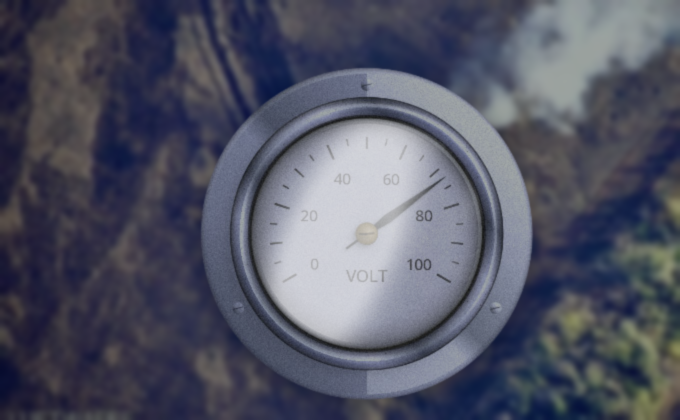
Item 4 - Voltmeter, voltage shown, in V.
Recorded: 72.5 V
